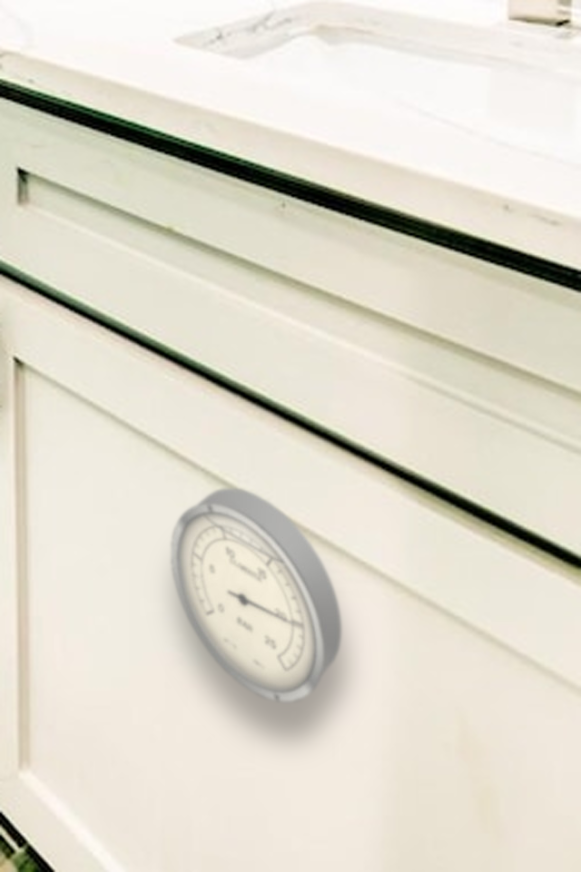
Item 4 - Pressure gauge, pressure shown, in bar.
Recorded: 20 bar
